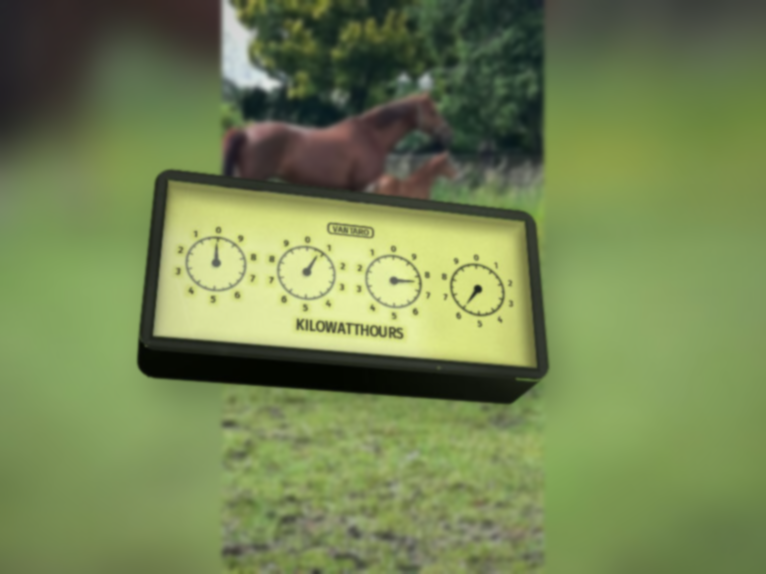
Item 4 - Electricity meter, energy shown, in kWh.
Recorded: 76 kWh
